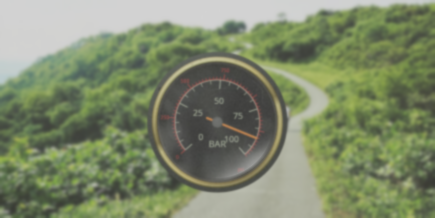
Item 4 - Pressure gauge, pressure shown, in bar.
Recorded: 90 bar
